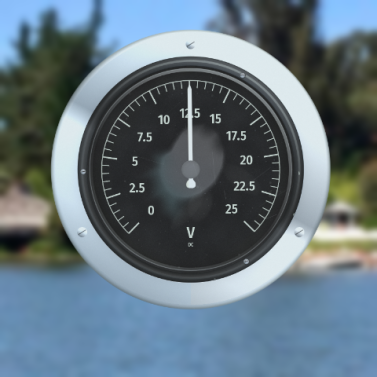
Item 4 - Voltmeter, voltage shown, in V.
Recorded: 12.5 V
